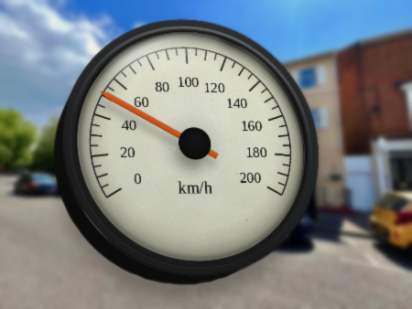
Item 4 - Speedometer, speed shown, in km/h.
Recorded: 50 km/h
